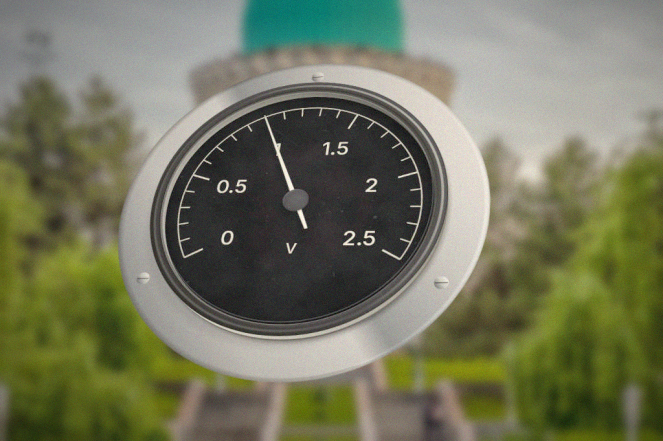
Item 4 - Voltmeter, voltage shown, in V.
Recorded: 1 V
